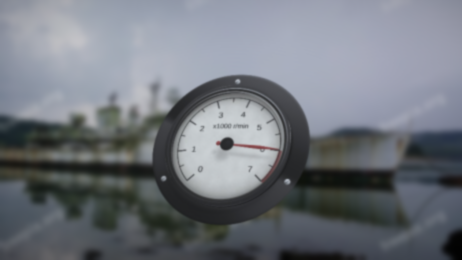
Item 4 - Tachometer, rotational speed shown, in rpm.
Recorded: 6000 rpm
